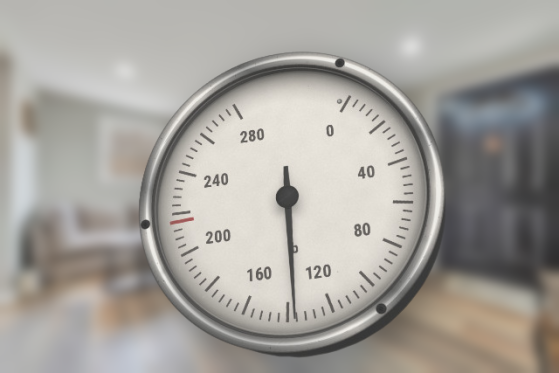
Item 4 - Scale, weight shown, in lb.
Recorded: 136 lb
